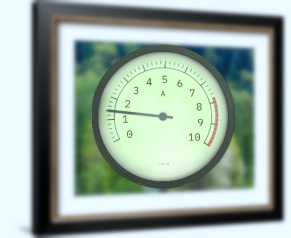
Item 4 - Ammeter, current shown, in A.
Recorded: 1.4 A
